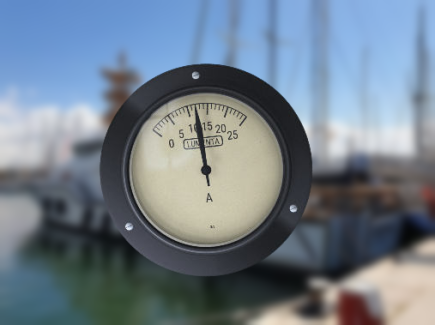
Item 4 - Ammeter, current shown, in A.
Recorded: 12 A
